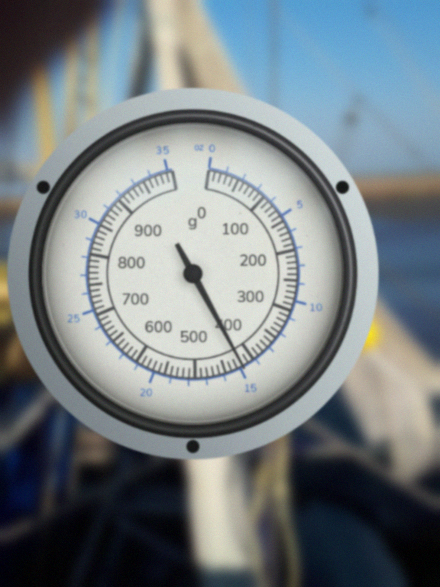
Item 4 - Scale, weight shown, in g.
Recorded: 420 g
